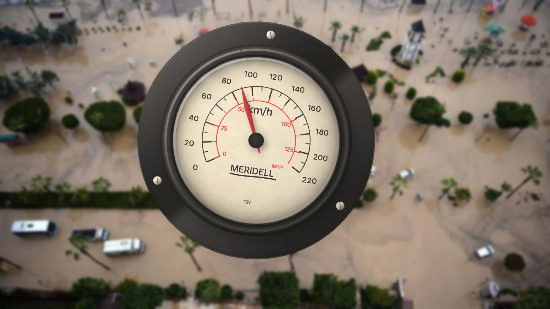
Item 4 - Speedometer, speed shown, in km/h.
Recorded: 90 km/h
